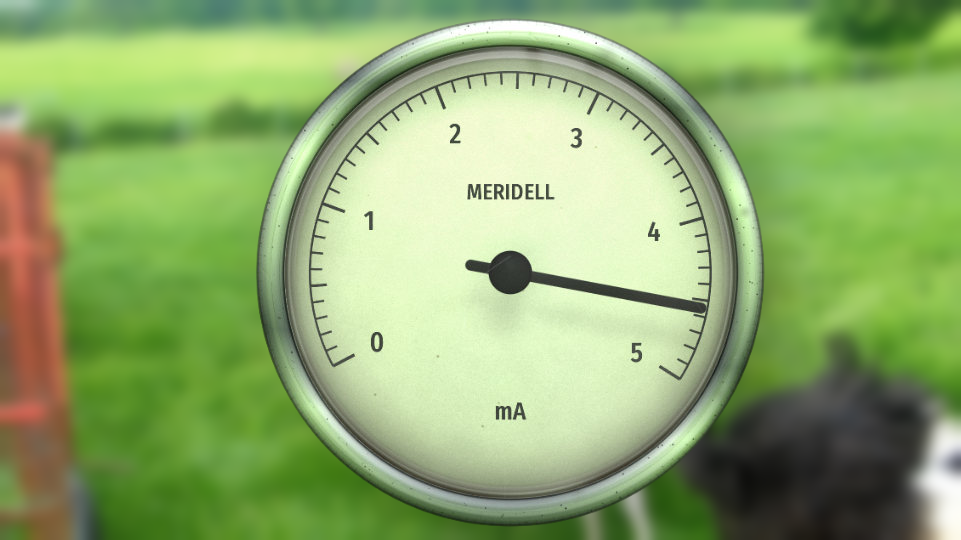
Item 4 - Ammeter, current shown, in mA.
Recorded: 4.55 mA
